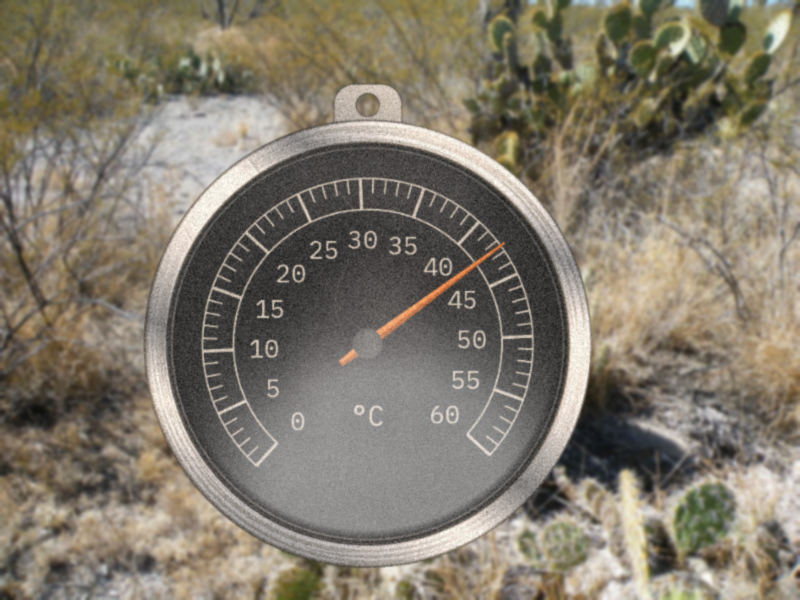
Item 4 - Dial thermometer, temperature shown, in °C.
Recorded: 42.5 °C
